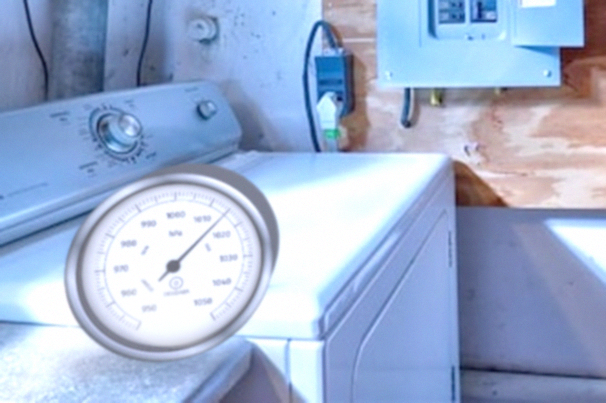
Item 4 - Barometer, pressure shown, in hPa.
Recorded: 1015 hPa
